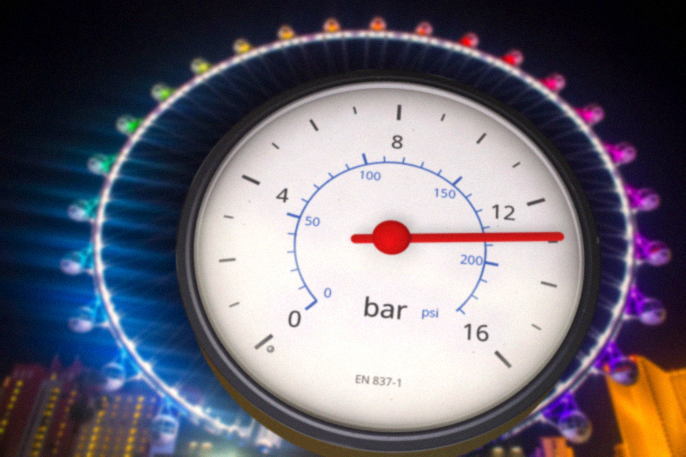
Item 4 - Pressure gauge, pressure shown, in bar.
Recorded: 13 bar
